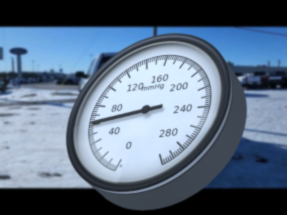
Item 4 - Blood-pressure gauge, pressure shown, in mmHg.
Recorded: 60 mmHg
